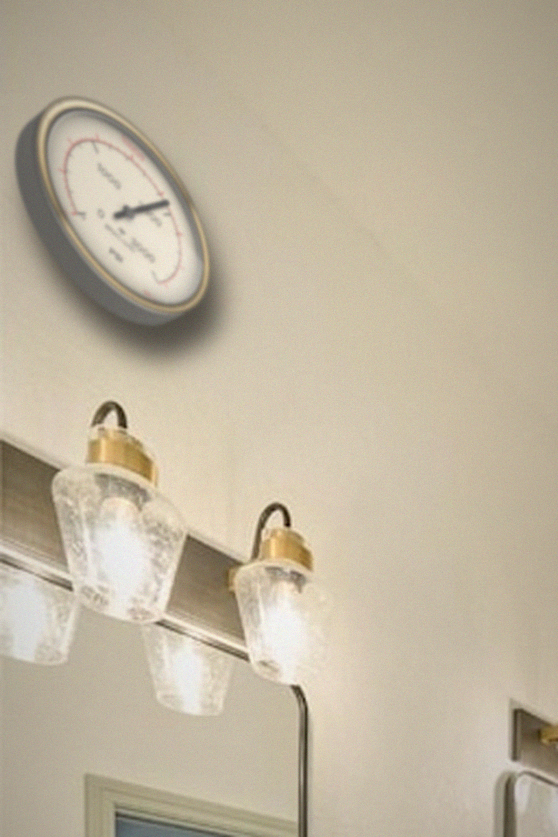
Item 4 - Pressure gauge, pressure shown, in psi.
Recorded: 1900 psi
